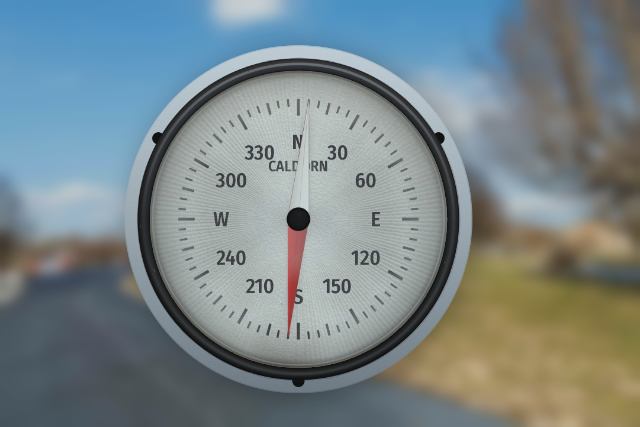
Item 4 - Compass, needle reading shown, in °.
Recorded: 185 °
